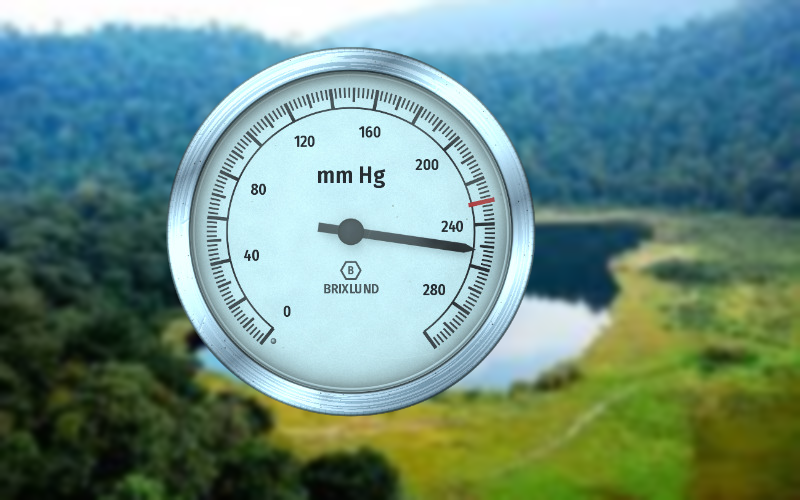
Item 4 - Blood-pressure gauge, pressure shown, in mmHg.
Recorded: 252 mmHg
